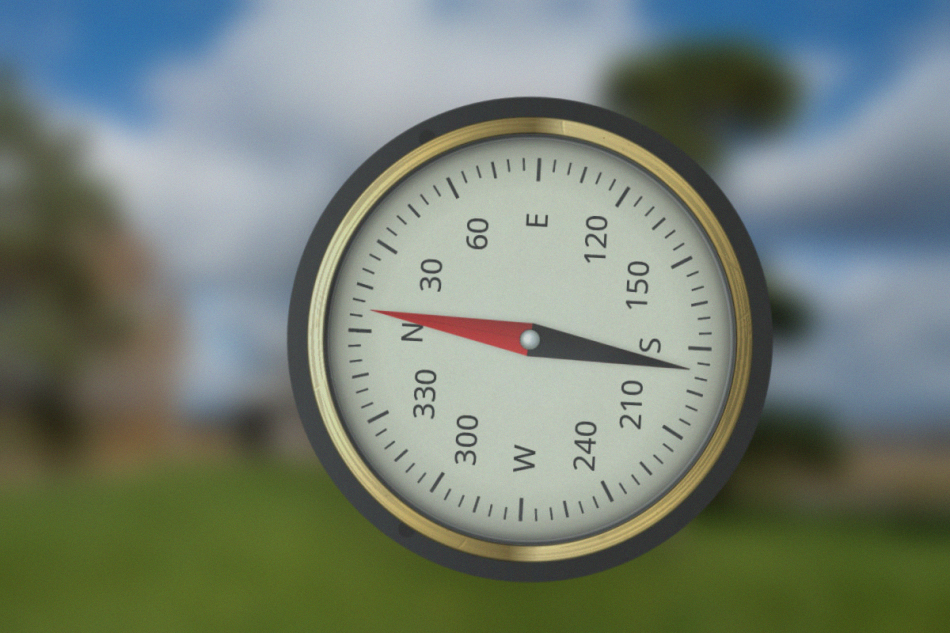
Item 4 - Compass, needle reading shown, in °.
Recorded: 7.5 °
